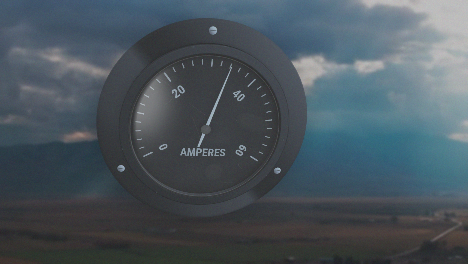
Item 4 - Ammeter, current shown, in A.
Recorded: 34 A
